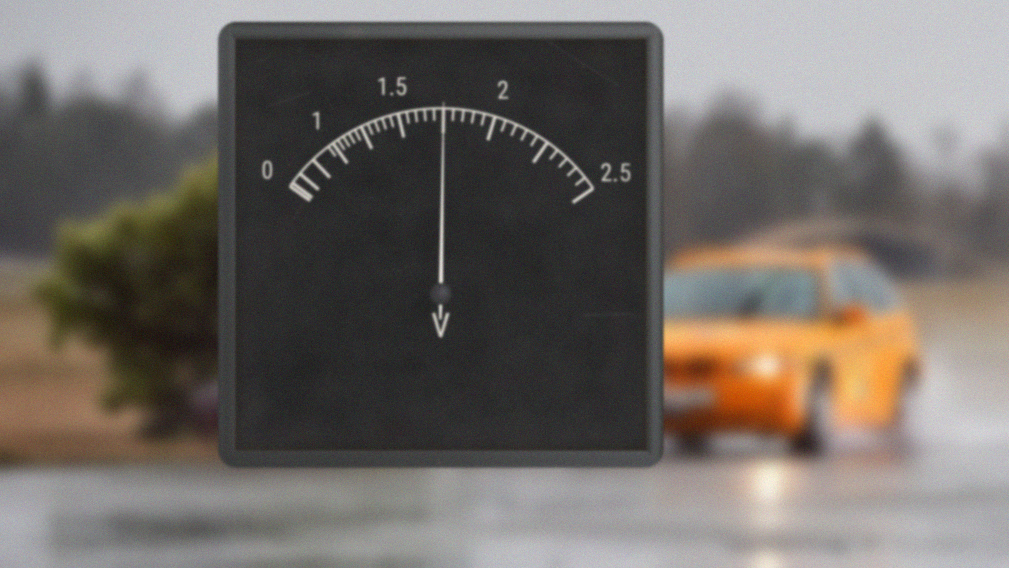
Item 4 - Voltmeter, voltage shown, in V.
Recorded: 1.75 V
